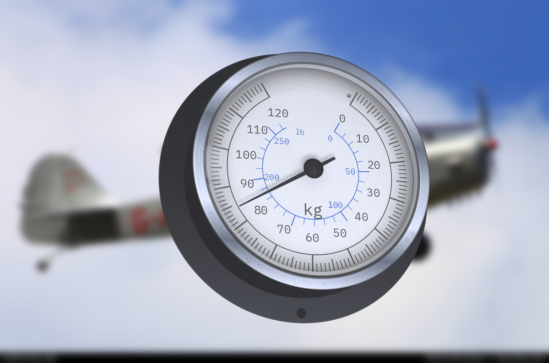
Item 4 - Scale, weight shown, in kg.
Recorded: 84 kg
